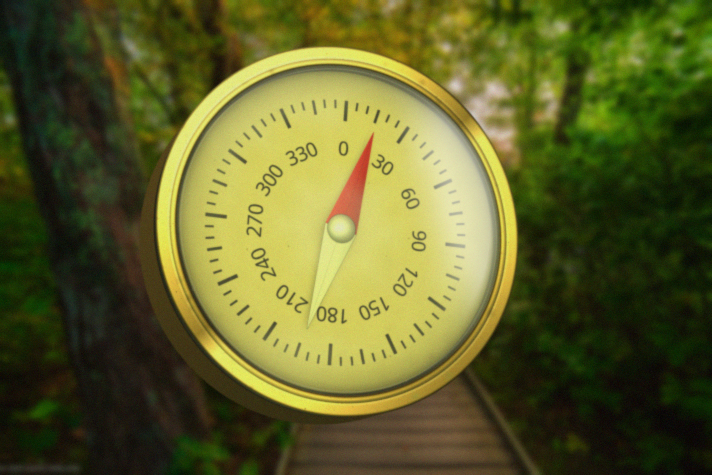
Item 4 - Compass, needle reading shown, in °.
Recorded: 15 °
